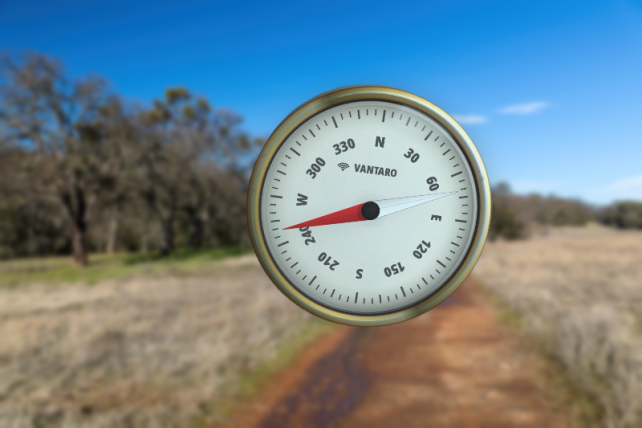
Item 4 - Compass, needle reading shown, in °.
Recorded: 250 °
